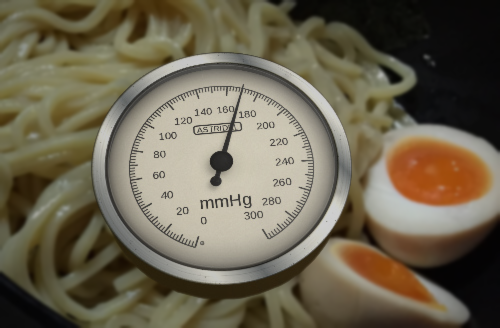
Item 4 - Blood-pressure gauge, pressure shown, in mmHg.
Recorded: 170 mmHg
